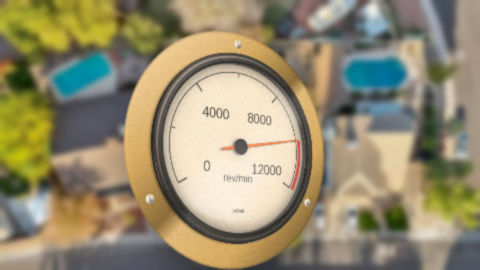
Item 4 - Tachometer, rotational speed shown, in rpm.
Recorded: 10000 rpm
